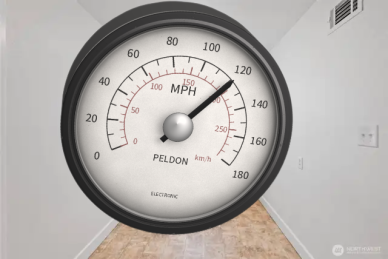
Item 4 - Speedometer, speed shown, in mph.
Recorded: 120 mph
